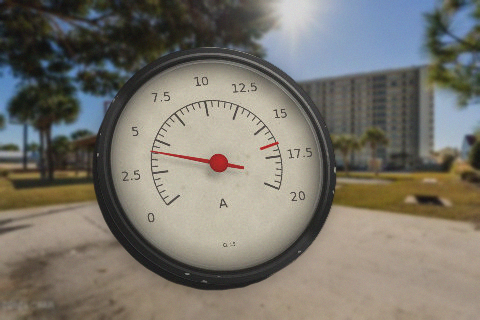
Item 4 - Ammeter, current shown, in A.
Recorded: 4 A
